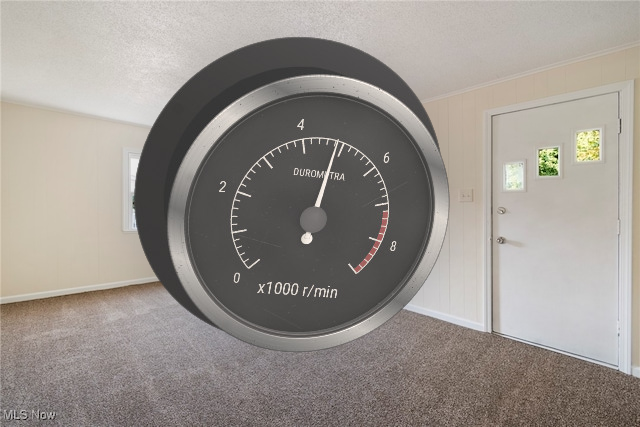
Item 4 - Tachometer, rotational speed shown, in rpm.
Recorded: 4800 rpm
